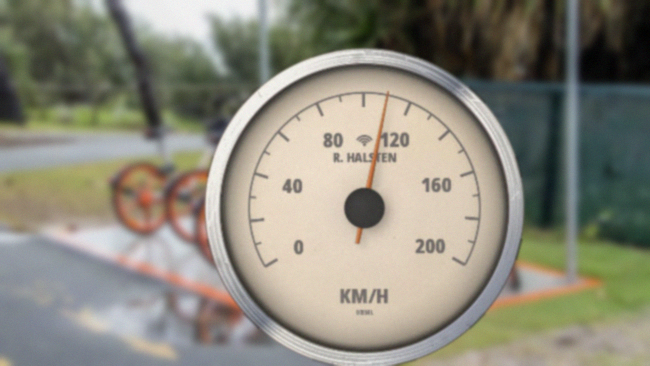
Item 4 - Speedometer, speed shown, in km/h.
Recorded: 110 km/h
